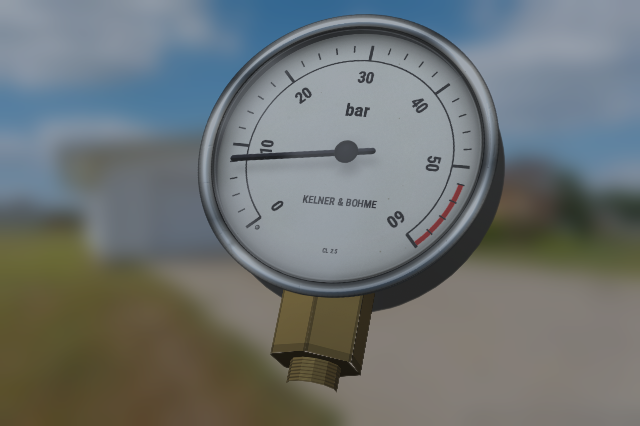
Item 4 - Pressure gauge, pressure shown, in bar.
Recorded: 8 bar
